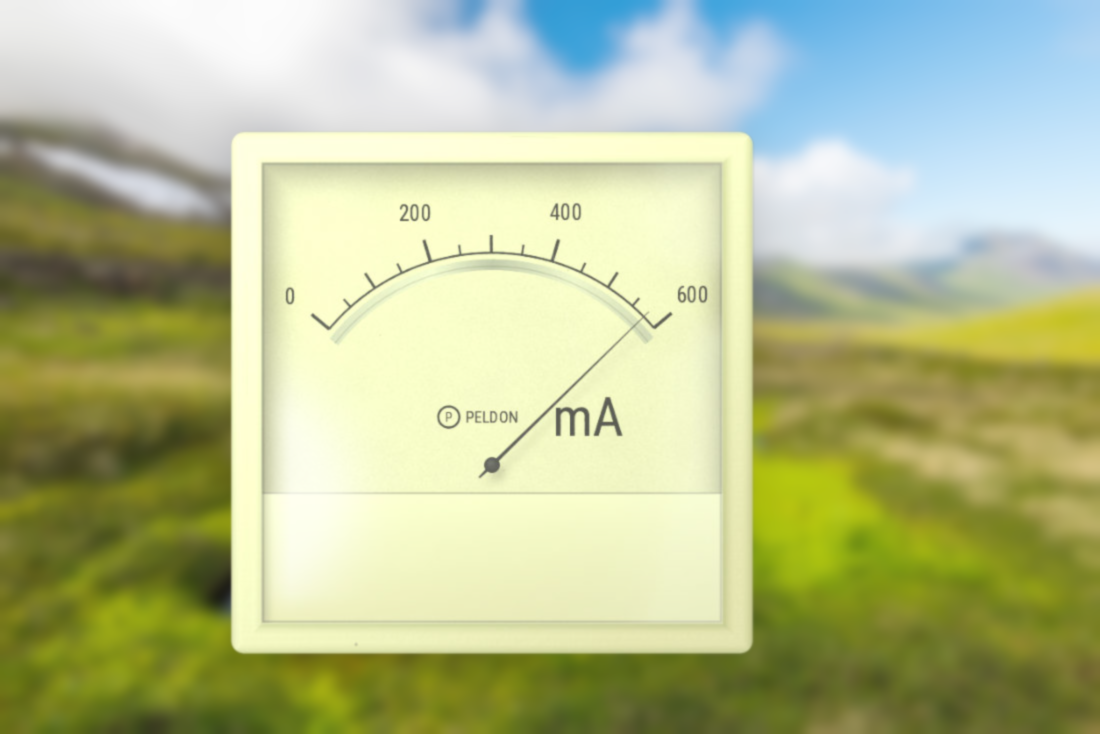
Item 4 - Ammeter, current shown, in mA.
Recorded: 575 mA
